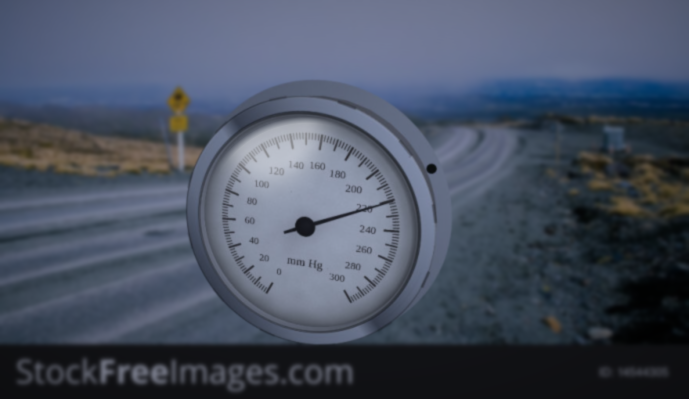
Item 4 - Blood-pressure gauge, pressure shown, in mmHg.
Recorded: 220 mmHg
